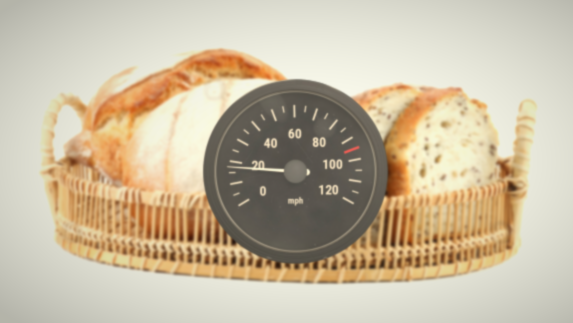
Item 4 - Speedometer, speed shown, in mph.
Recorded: 17.5 mph
